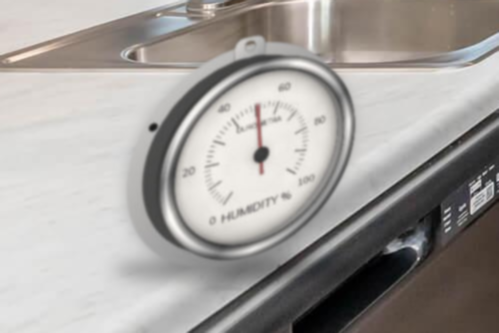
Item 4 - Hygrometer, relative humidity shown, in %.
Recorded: 50 %
